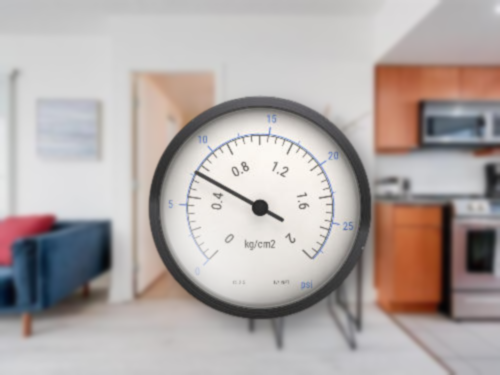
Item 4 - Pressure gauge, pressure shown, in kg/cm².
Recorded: 0.55 kg/cm²
